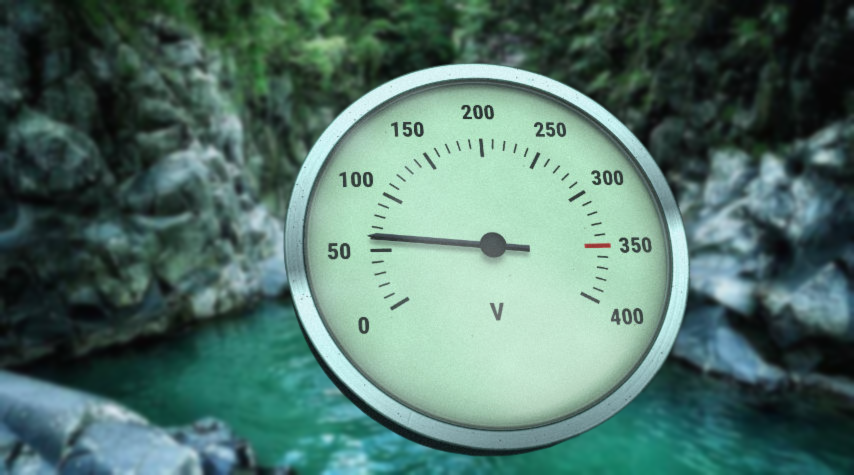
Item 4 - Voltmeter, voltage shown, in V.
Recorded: 60 V
